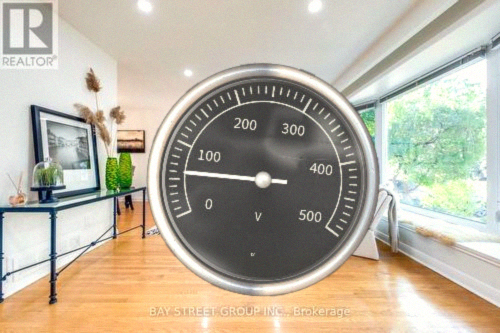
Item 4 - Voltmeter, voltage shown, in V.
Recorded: 60 V
